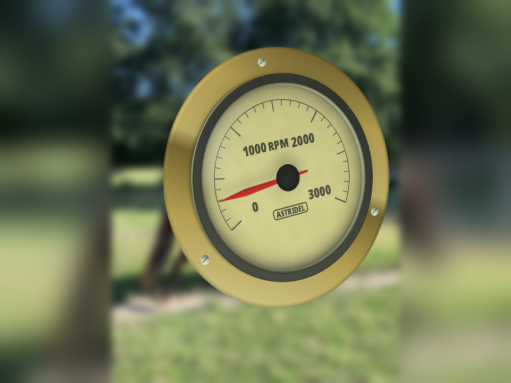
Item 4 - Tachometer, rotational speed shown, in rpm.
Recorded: 300 rpm
